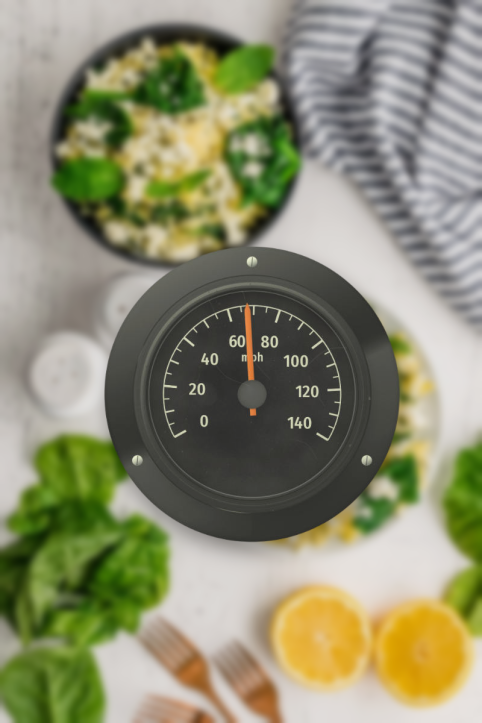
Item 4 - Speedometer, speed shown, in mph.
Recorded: 67.5 mph
